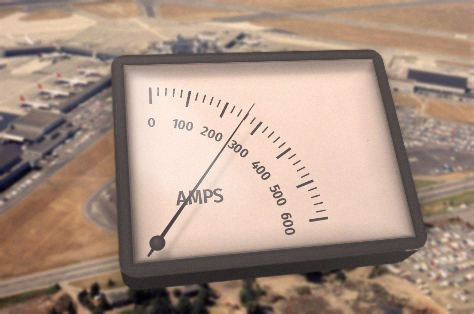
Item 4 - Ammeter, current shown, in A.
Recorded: 260 A
